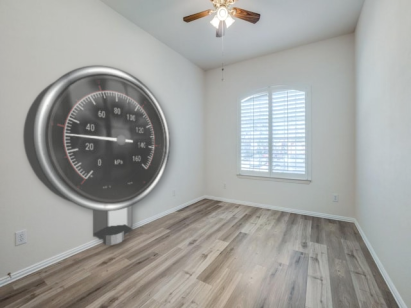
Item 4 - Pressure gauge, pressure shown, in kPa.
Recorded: 30 kPa
